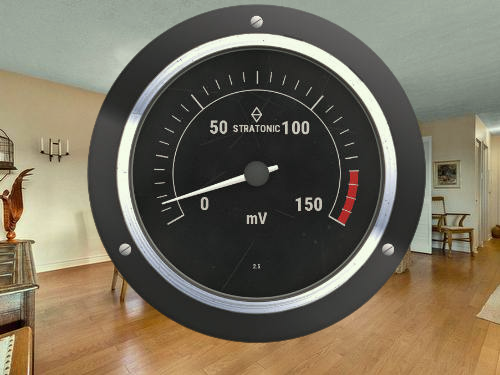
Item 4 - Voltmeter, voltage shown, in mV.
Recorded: 7.5 mV
